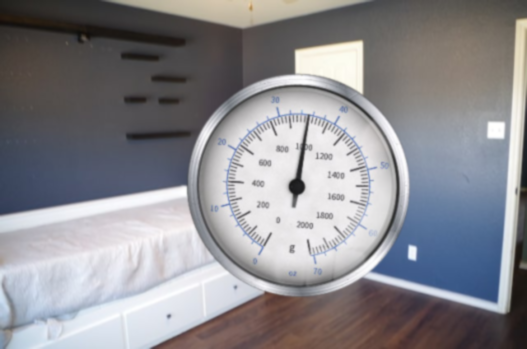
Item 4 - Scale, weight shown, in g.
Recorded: 1000 g
